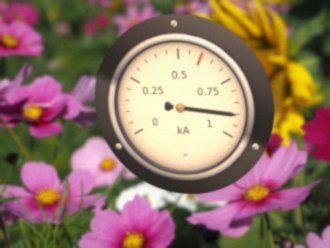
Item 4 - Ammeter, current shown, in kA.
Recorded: 0.9 kA
